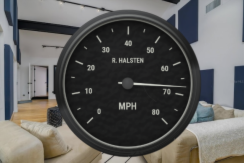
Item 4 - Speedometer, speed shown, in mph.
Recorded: 67.5 mph
